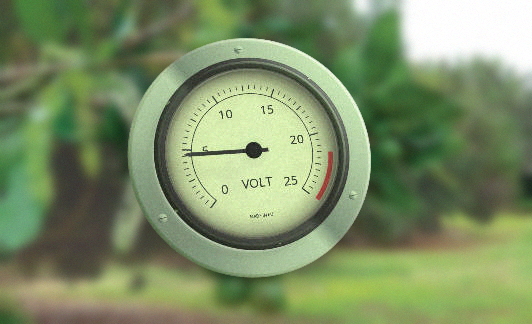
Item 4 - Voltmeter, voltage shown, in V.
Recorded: 4.5 V
